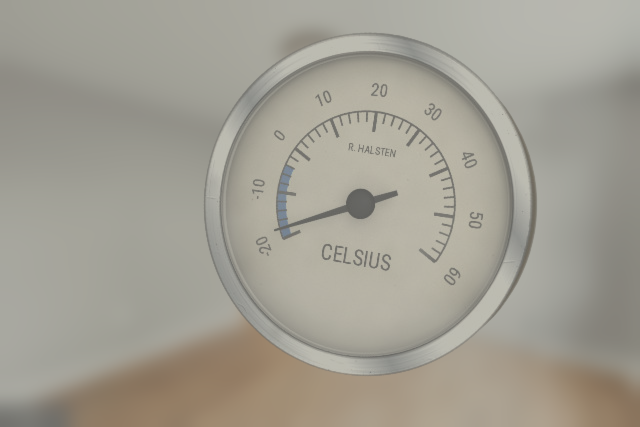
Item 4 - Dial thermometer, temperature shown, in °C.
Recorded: -18 °C
